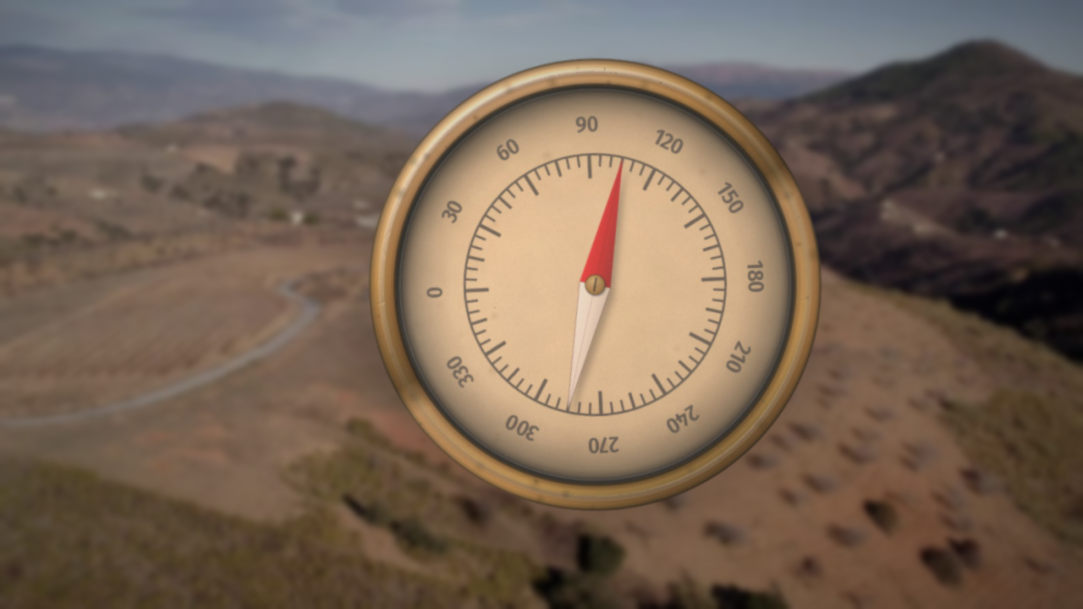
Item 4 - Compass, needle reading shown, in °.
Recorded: 105 °
